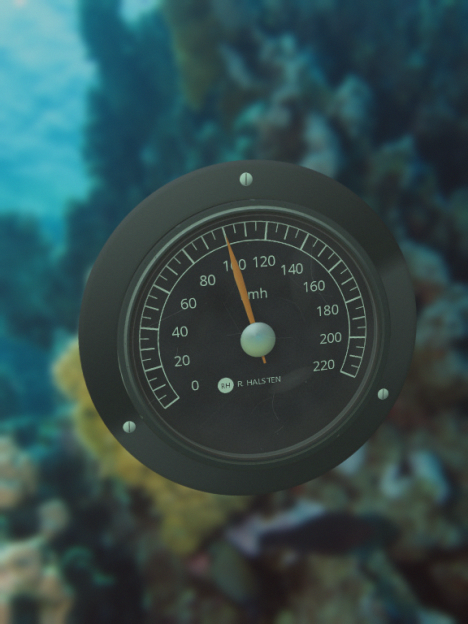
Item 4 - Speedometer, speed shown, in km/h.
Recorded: 100 km/h
